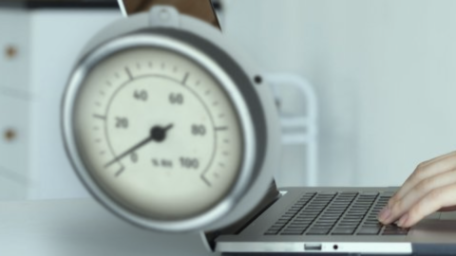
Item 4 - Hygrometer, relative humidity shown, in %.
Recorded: 4 %
